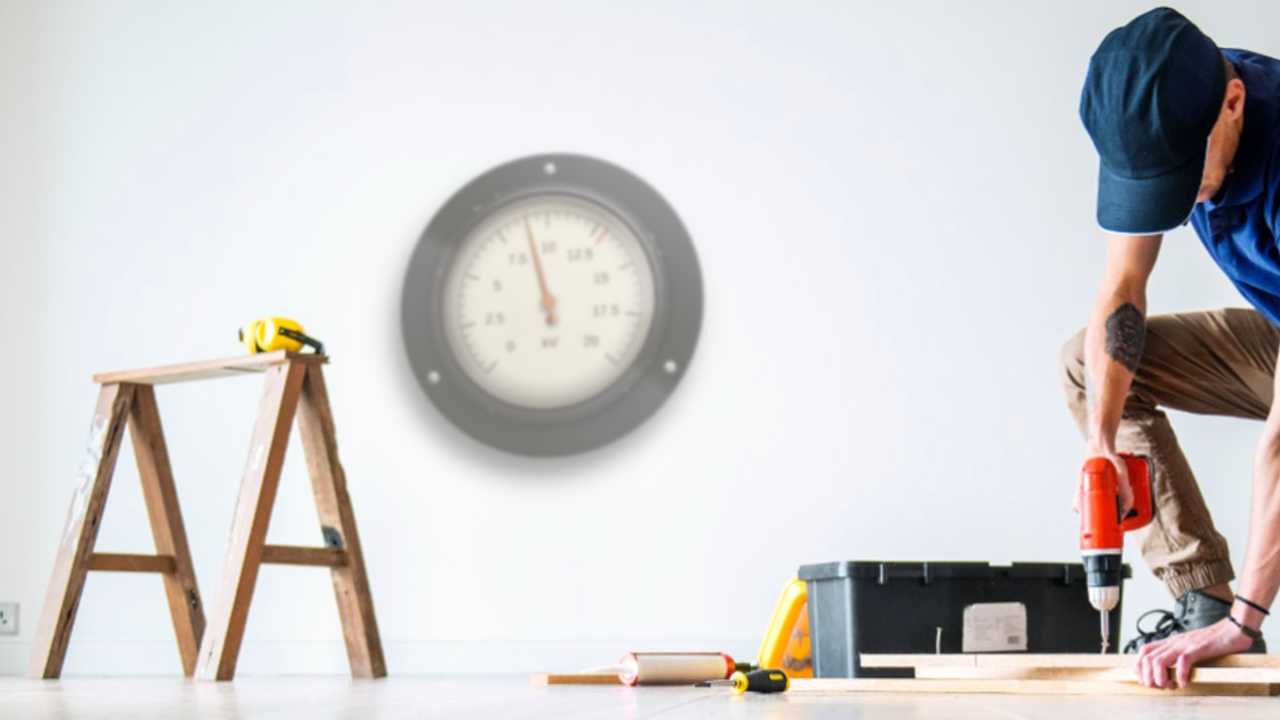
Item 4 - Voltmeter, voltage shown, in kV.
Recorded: 9 kV
